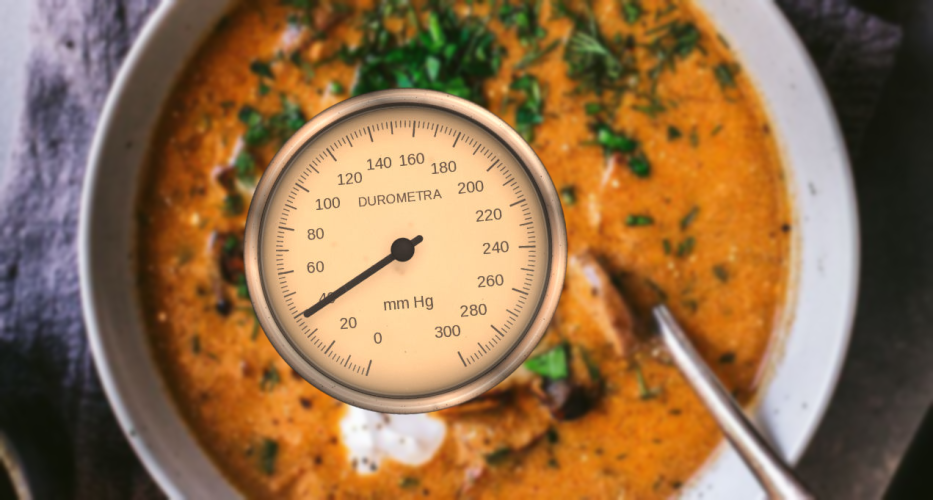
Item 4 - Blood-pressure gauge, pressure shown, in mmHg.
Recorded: 38 mmHg
